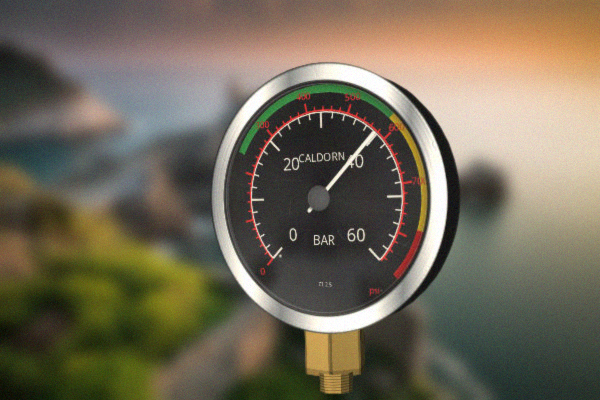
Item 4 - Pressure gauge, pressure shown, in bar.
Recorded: 40 bar
